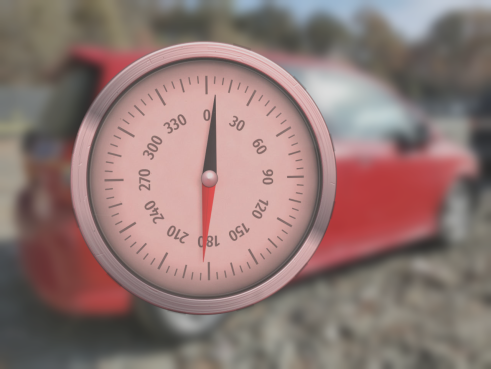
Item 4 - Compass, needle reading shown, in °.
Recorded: 185 °
